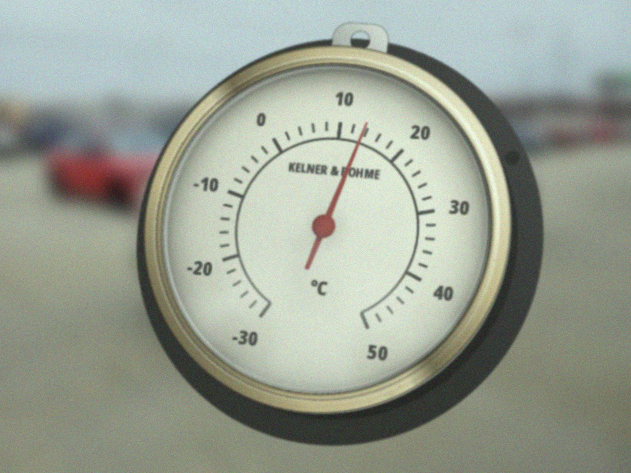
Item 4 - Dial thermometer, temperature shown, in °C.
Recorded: 14 °C
